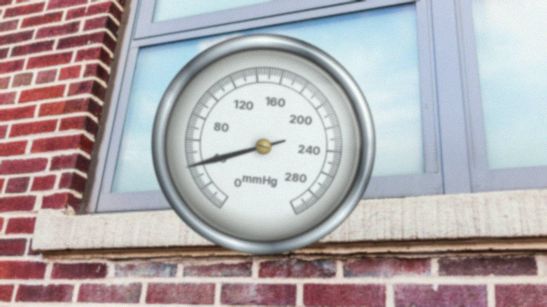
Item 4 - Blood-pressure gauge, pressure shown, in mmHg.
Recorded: 40 mmHg
